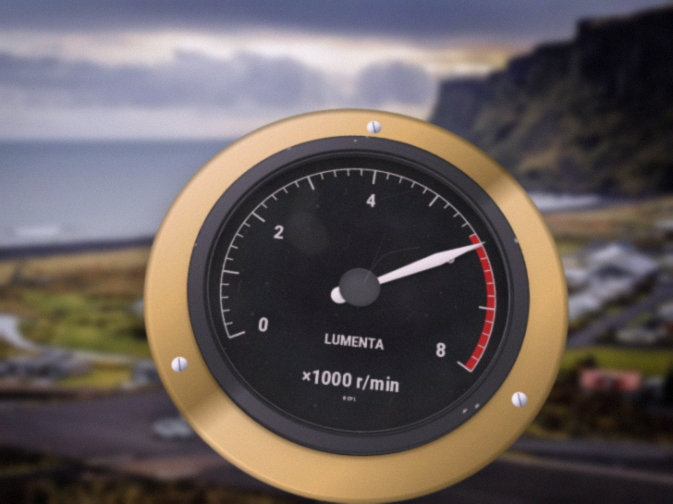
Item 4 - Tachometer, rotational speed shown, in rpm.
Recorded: 6000 rpm
